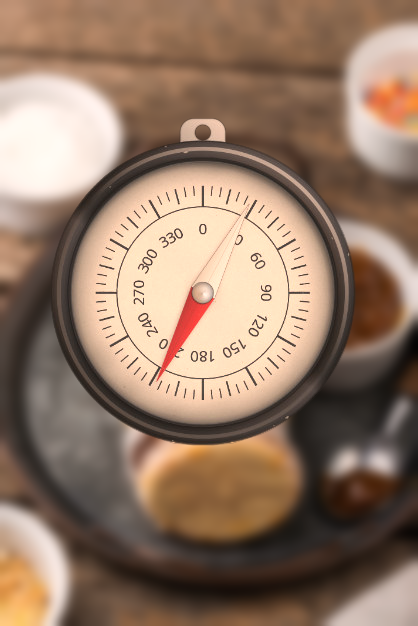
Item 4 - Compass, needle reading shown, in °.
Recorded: 207.5 °
